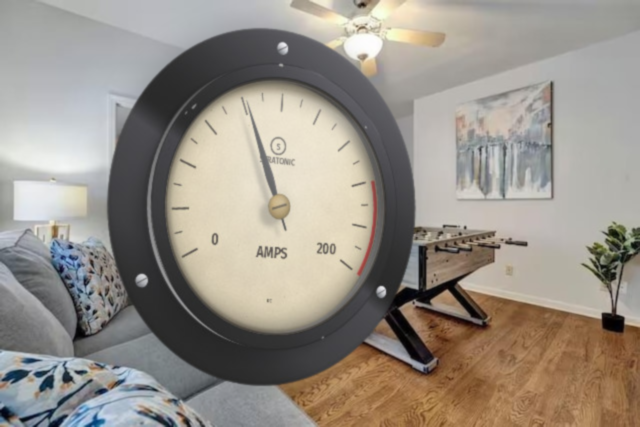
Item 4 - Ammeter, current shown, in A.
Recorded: 80 A
